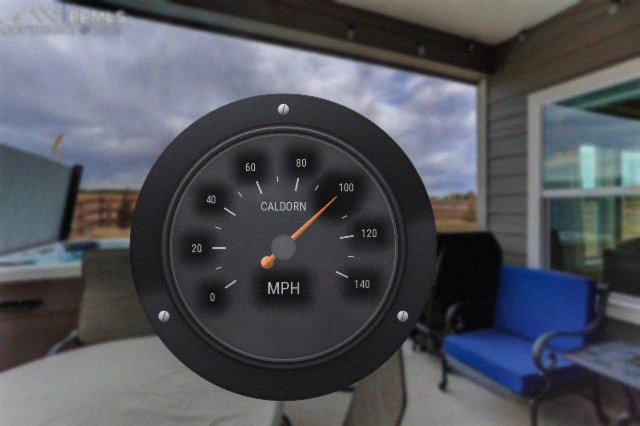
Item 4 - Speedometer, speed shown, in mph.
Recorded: 100 mph
